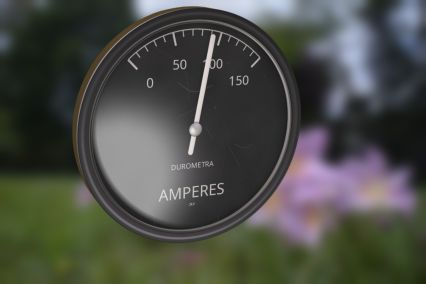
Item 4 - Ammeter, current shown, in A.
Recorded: 90 A
